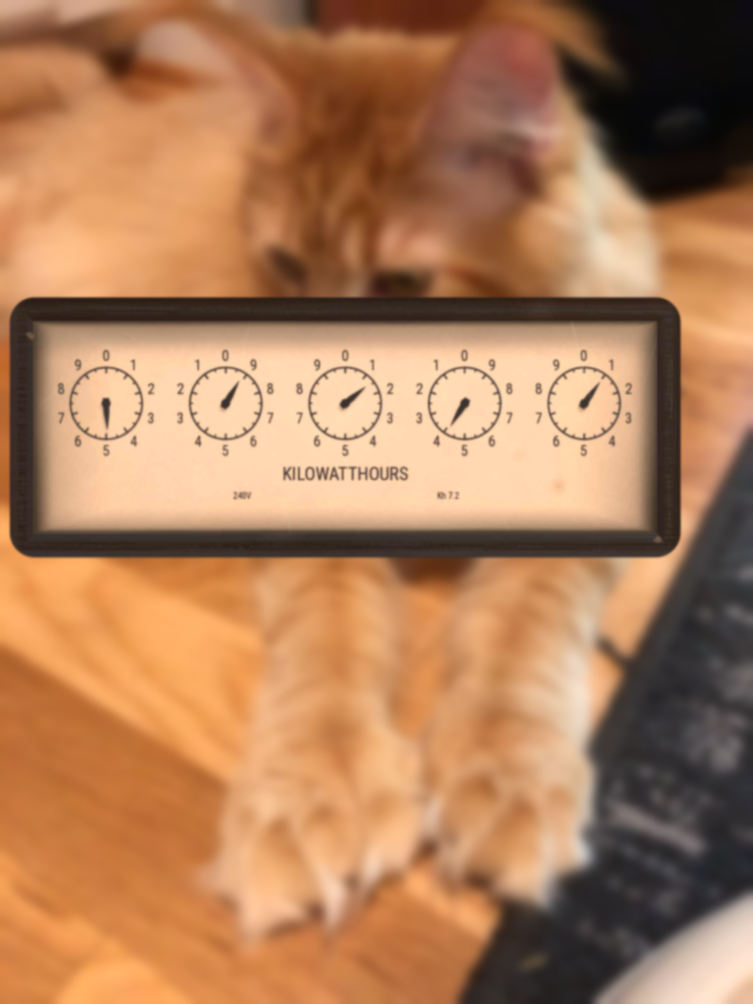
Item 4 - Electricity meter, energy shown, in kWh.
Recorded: 49141 kWh
